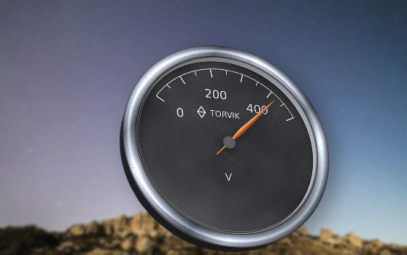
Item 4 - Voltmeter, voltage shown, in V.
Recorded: 425 V
